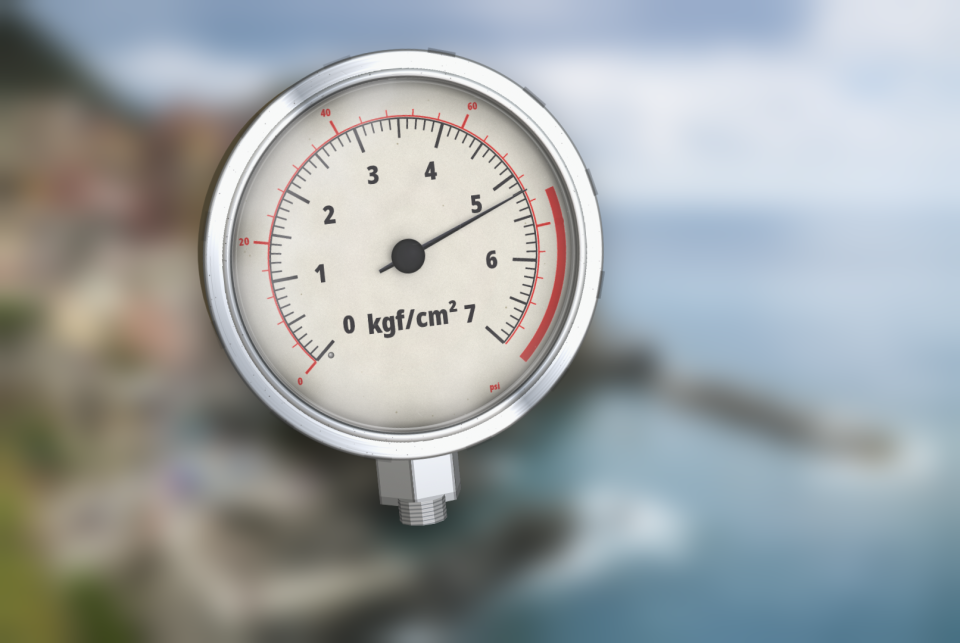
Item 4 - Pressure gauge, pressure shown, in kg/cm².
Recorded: 5.2 kg/cm²
